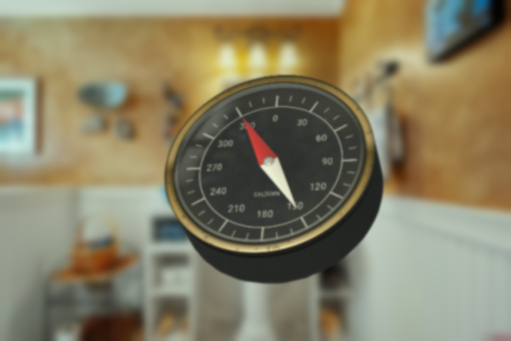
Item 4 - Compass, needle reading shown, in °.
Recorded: 330 °
